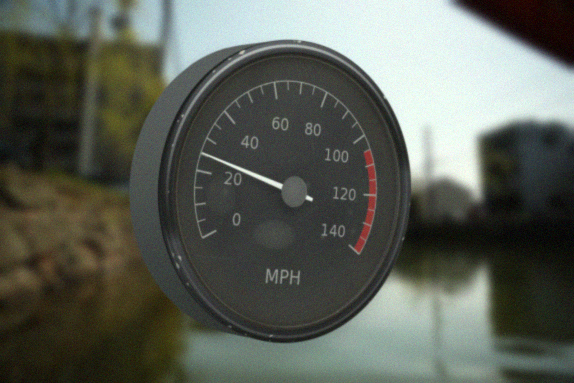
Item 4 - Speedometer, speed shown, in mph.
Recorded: 25 mph
